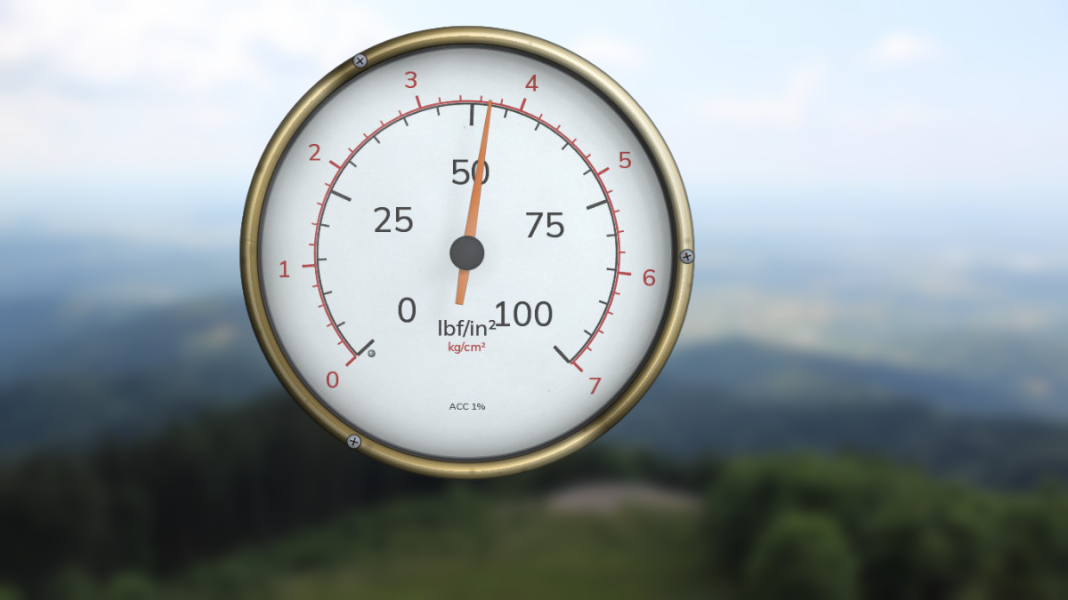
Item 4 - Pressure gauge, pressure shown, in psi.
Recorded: 52.5 psi
